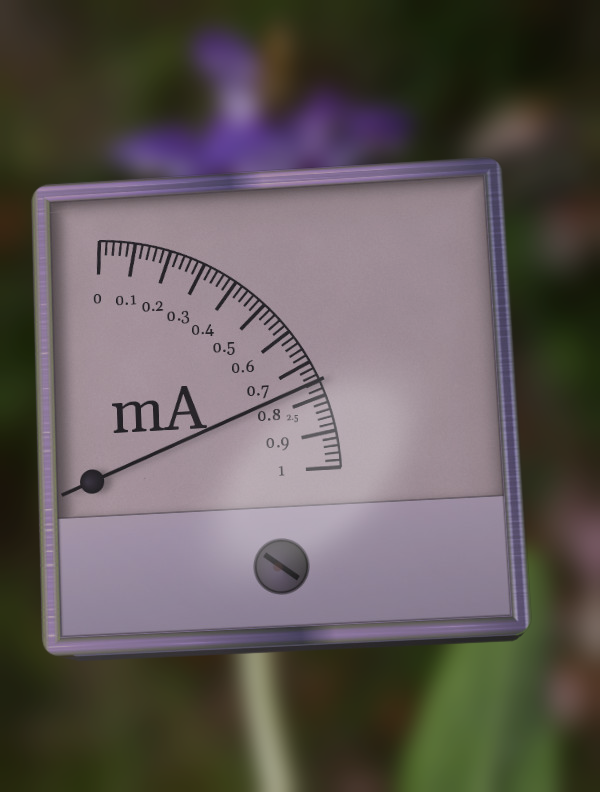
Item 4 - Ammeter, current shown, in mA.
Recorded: 0.76 mA
